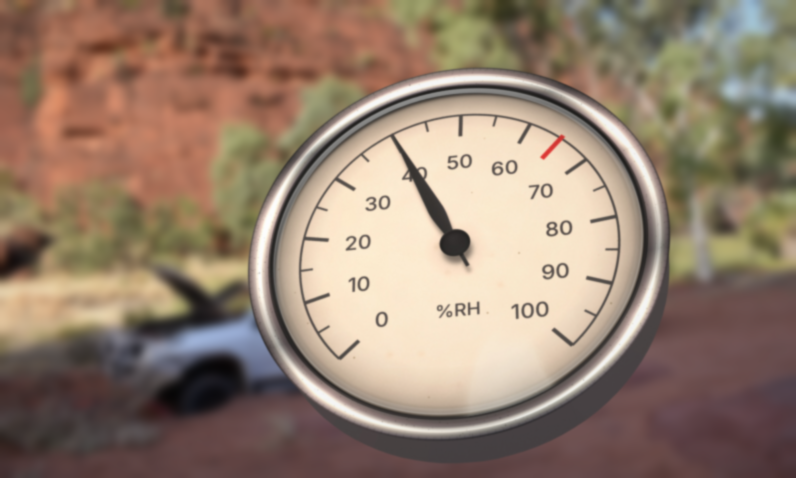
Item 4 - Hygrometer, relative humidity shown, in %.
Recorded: 40 %
